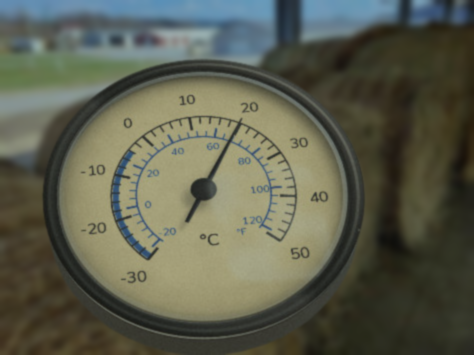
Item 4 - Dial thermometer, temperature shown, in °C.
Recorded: 20 °C
